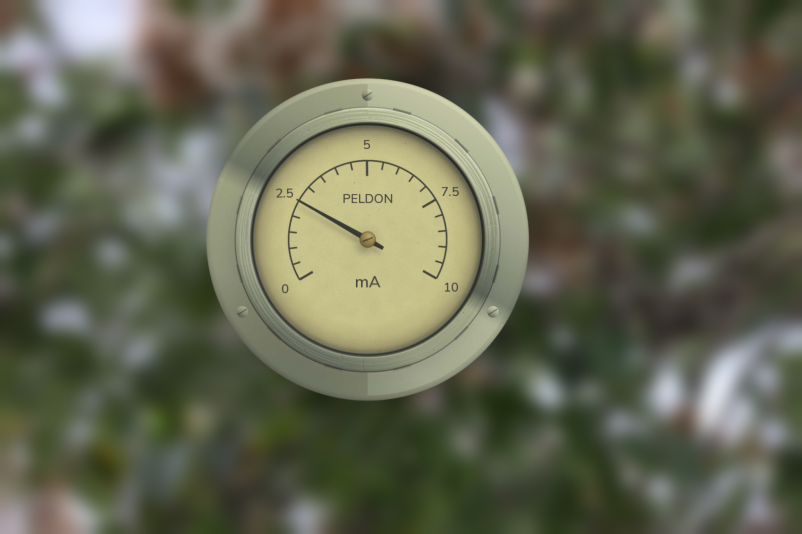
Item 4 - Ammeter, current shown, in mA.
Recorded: 2.5 mA
